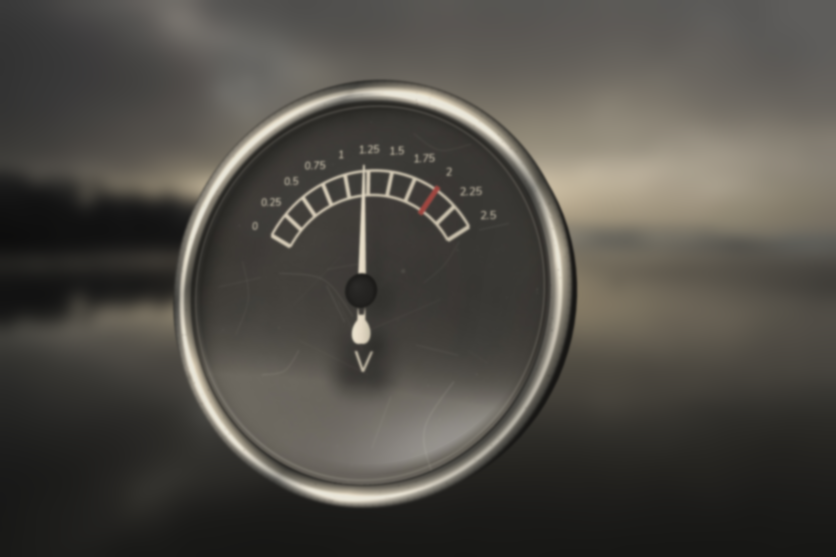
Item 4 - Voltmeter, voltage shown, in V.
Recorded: 1.25 V
